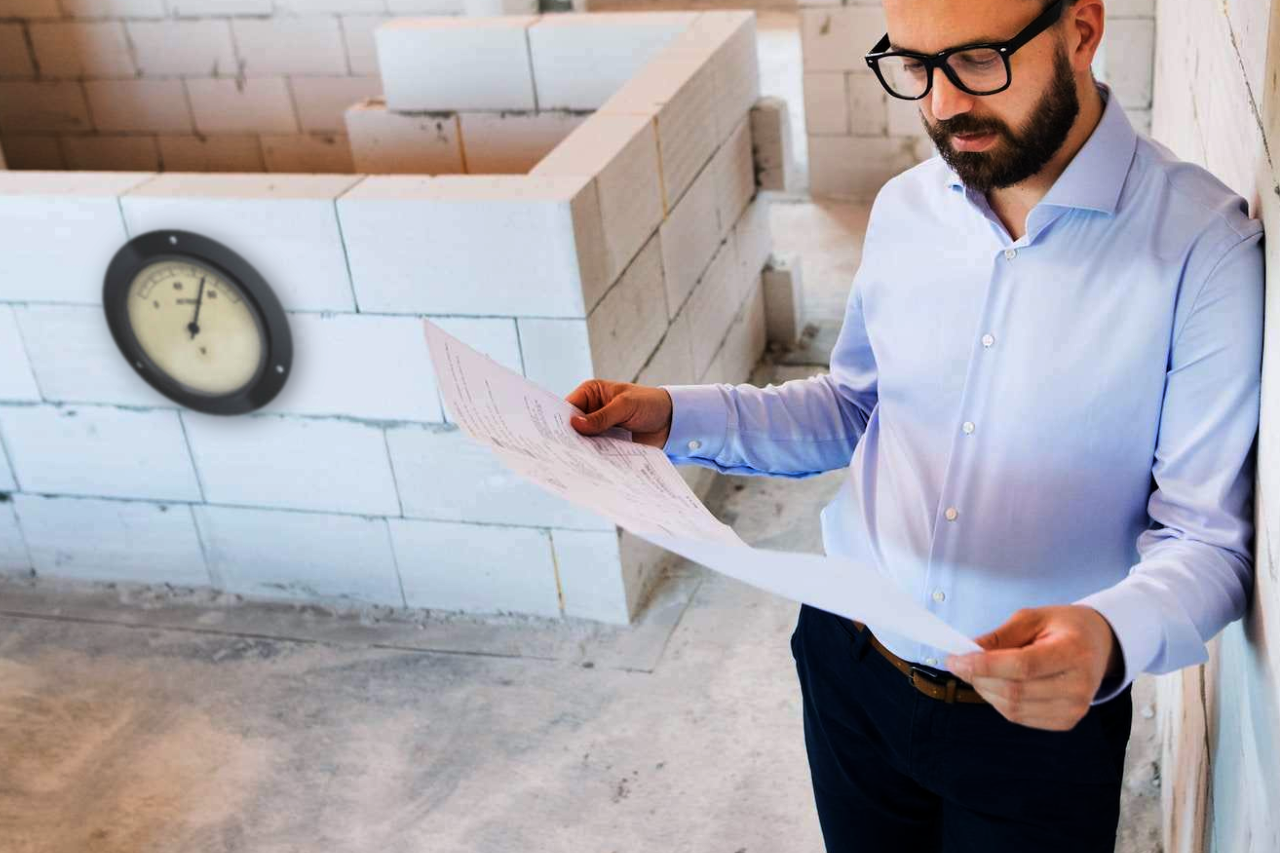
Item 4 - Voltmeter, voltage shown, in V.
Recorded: 70 V
